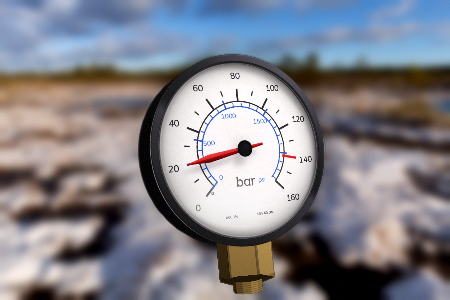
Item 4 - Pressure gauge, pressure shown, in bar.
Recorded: 20 bar
